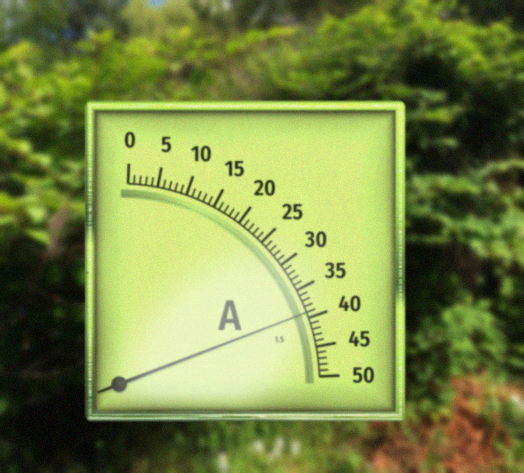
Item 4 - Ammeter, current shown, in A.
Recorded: 39 A
